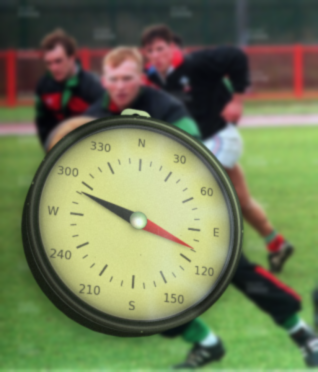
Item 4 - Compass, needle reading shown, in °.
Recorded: 110 °
